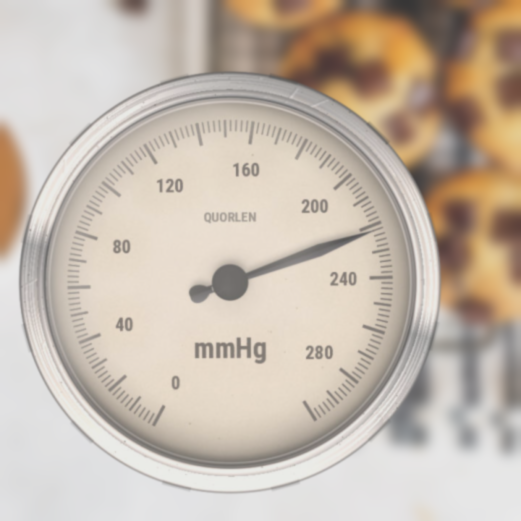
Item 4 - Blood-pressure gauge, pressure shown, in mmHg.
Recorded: 222 mmHg
